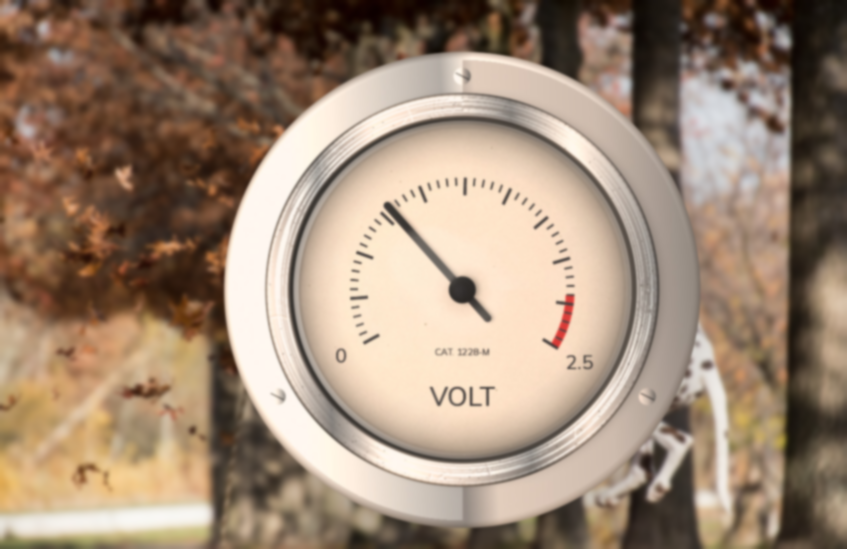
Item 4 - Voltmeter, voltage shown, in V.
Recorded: 0.8 V
